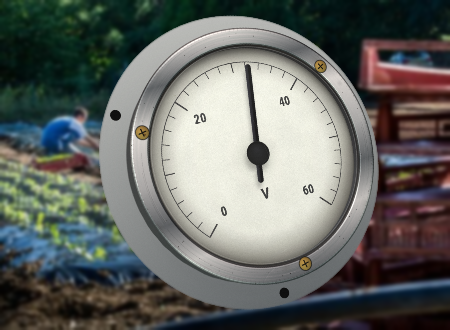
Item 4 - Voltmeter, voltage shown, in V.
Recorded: 32 V
